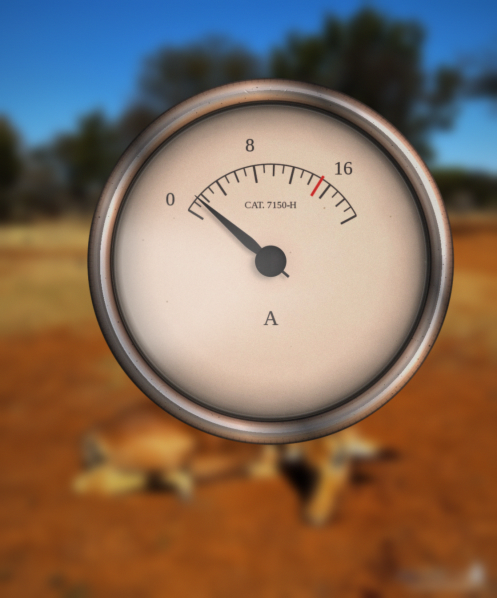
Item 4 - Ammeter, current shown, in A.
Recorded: 1.5 A
